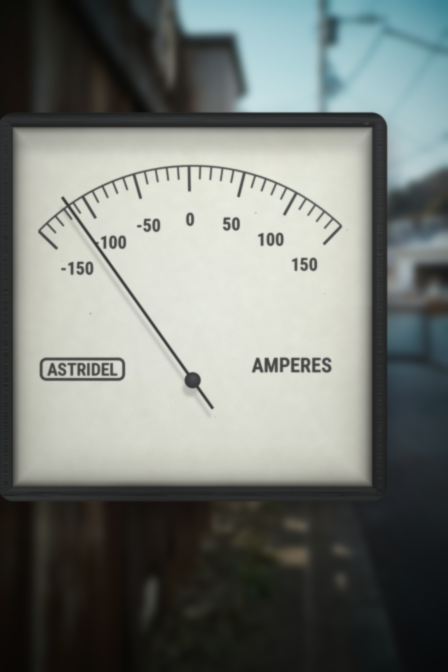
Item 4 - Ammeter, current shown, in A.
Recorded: -115 A
